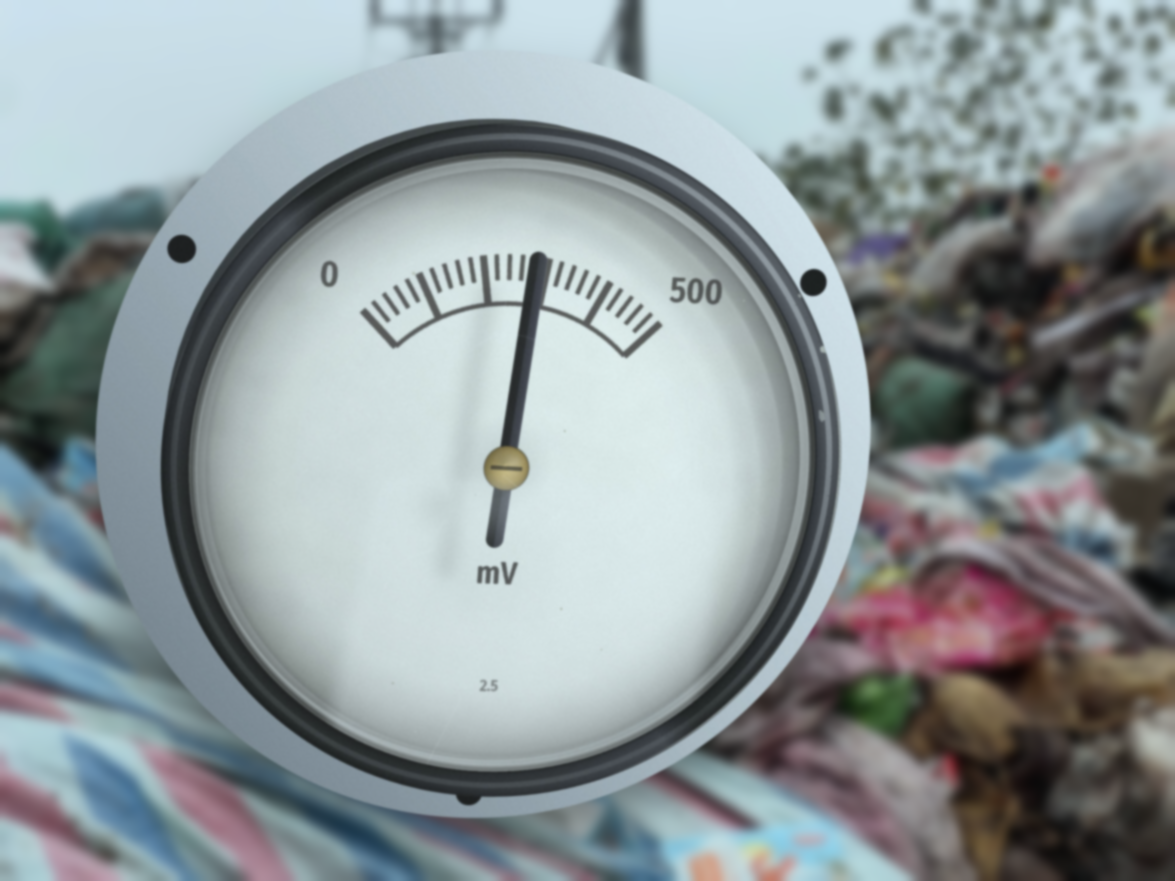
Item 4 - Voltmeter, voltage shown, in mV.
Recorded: 280 mV
